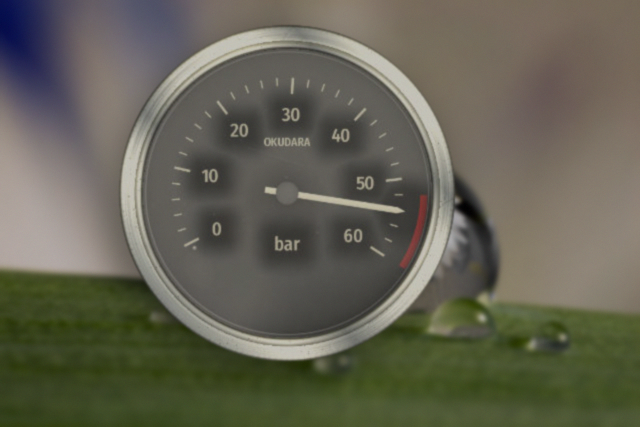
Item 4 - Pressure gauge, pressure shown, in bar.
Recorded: 54 bar
